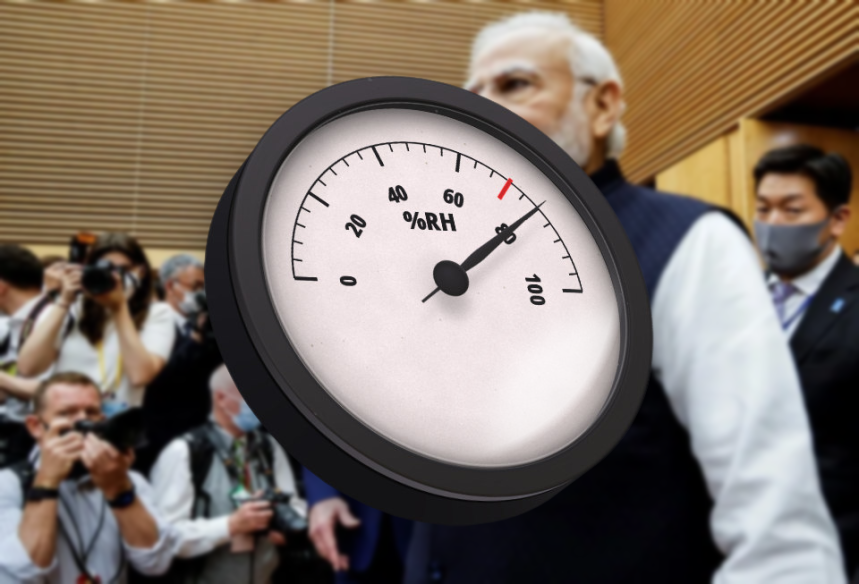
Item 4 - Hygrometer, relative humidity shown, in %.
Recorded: 80 %
